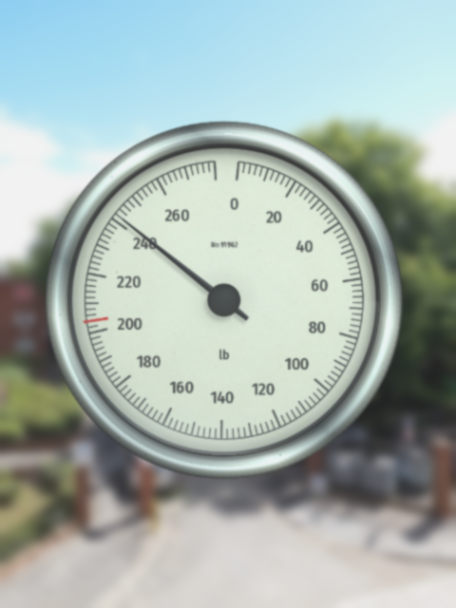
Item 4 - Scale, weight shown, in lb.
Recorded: 242 lb
